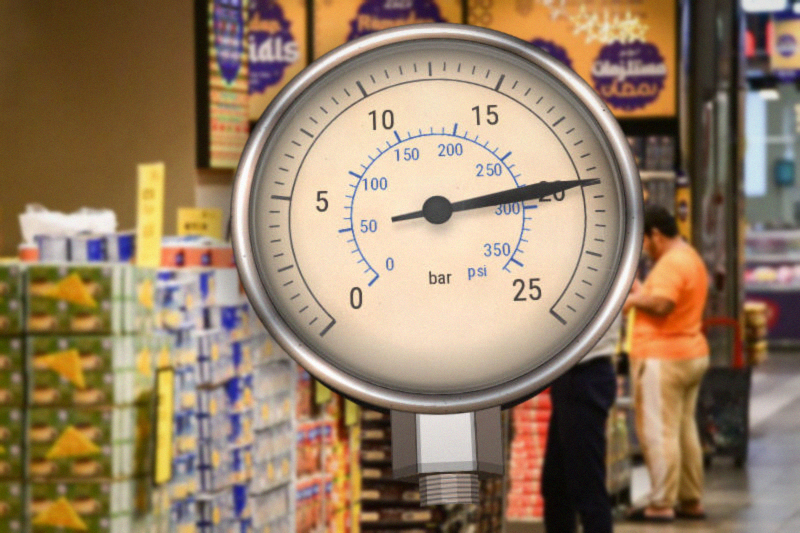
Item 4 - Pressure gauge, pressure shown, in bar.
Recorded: 20 bar
